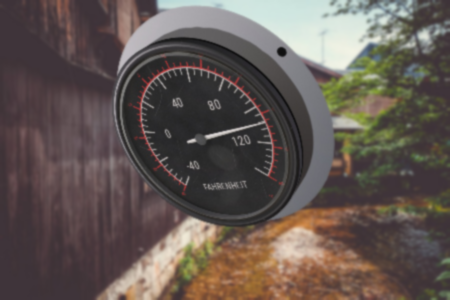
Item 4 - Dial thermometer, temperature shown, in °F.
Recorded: 108 °F
